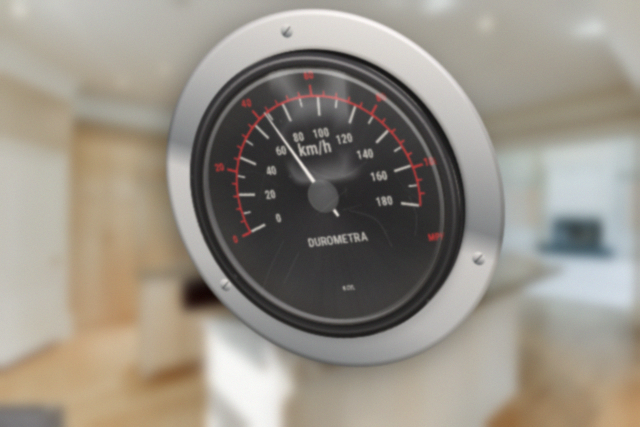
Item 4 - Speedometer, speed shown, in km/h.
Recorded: 70 km/h
